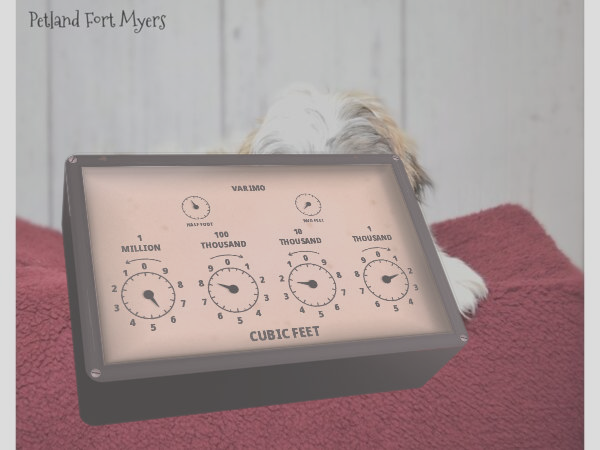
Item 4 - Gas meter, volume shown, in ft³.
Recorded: 582200 ft³
